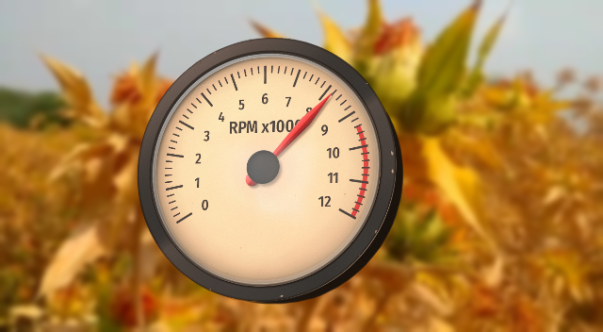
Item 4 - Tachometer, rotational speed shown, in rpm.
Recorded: 8200 rpm
